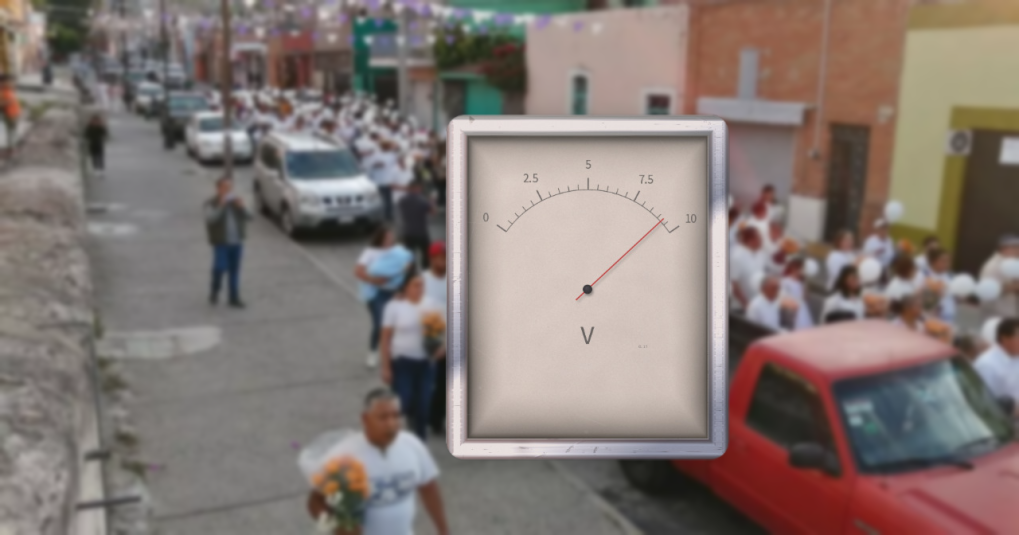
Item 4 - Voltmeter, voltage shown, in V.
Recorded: 9.25 V
